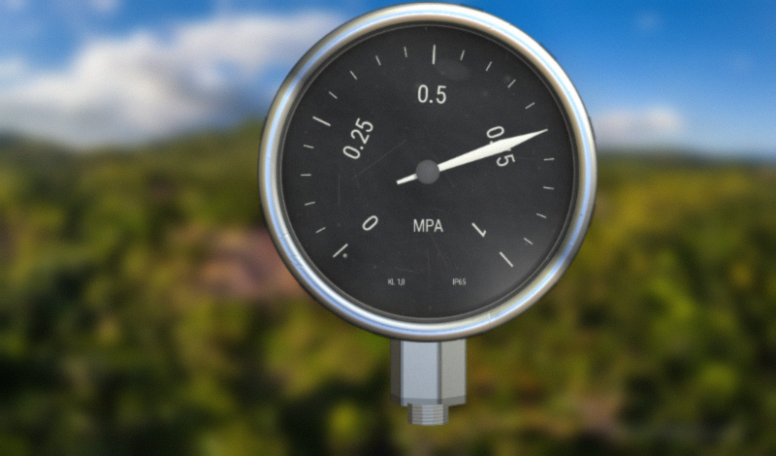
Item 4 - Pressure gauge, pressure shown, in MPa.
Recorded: 0.75 MPa
